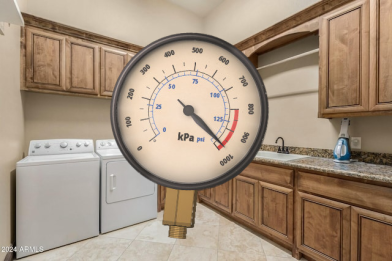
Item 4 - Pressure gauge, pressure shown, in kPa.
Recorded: 975 kPa
